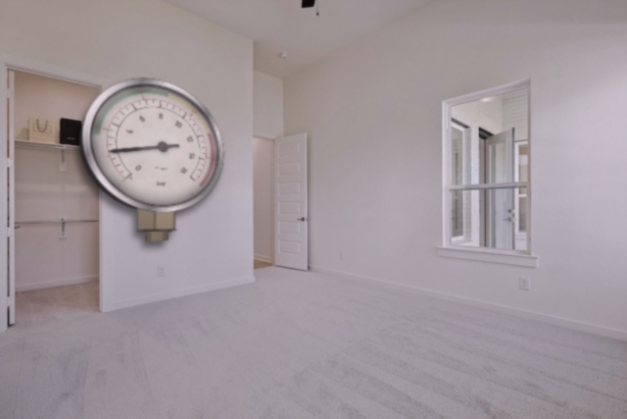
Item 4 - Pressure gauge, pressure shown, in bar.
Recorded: 2 bar
